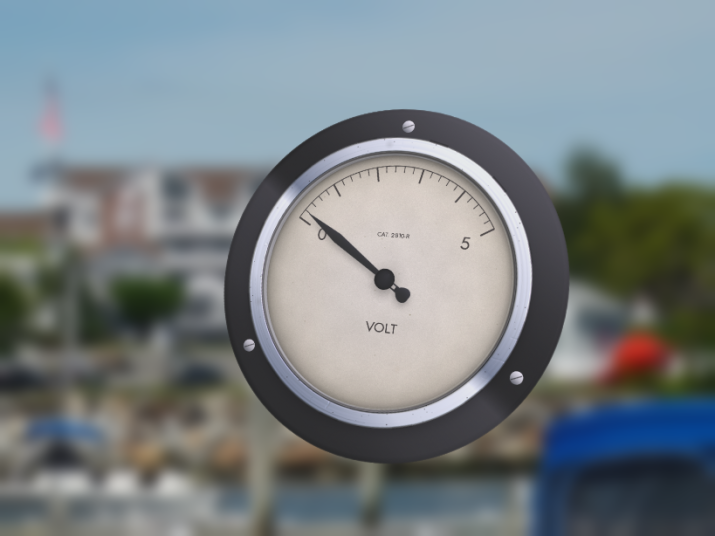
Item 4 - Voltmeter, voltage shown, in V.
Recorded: 0.2 V
